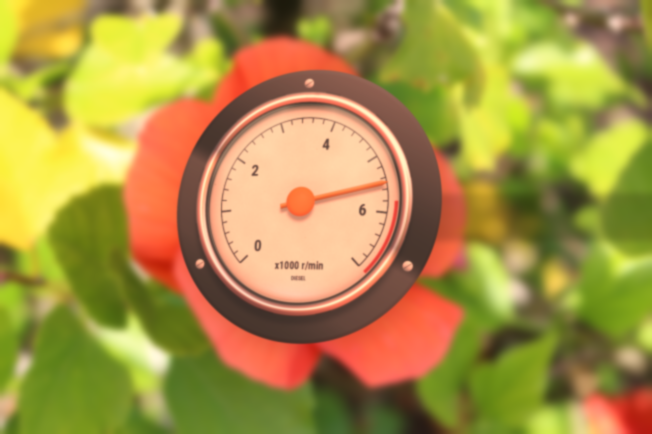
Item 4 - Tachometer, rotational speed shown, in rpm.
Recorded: 5500 rpm
